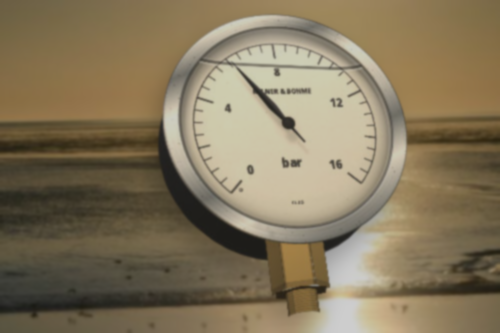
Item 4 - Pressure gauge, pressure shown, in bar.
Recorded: 6 bar
